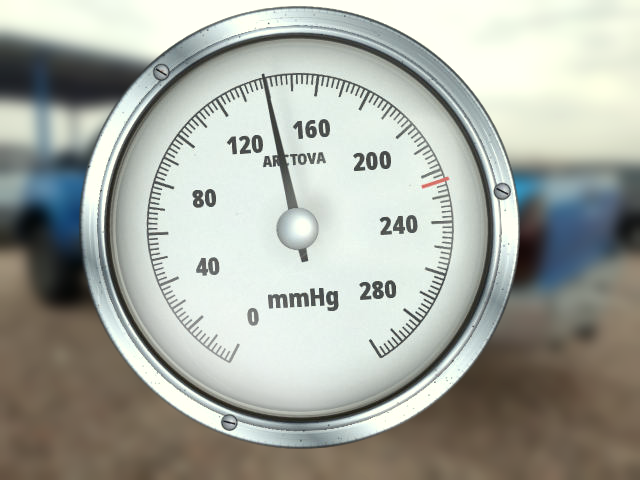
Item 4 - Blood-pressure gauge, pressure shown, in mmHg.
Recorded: 140 mmHg
